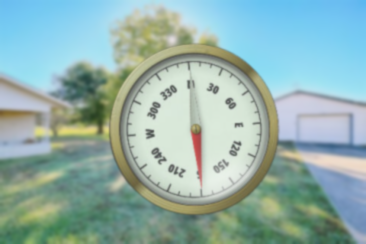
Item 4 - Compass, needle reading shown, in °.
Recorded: 180 °
